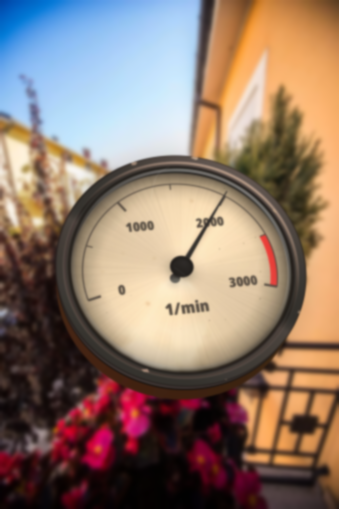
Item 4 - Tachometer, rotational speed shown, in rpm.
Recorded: 2000 rpm
